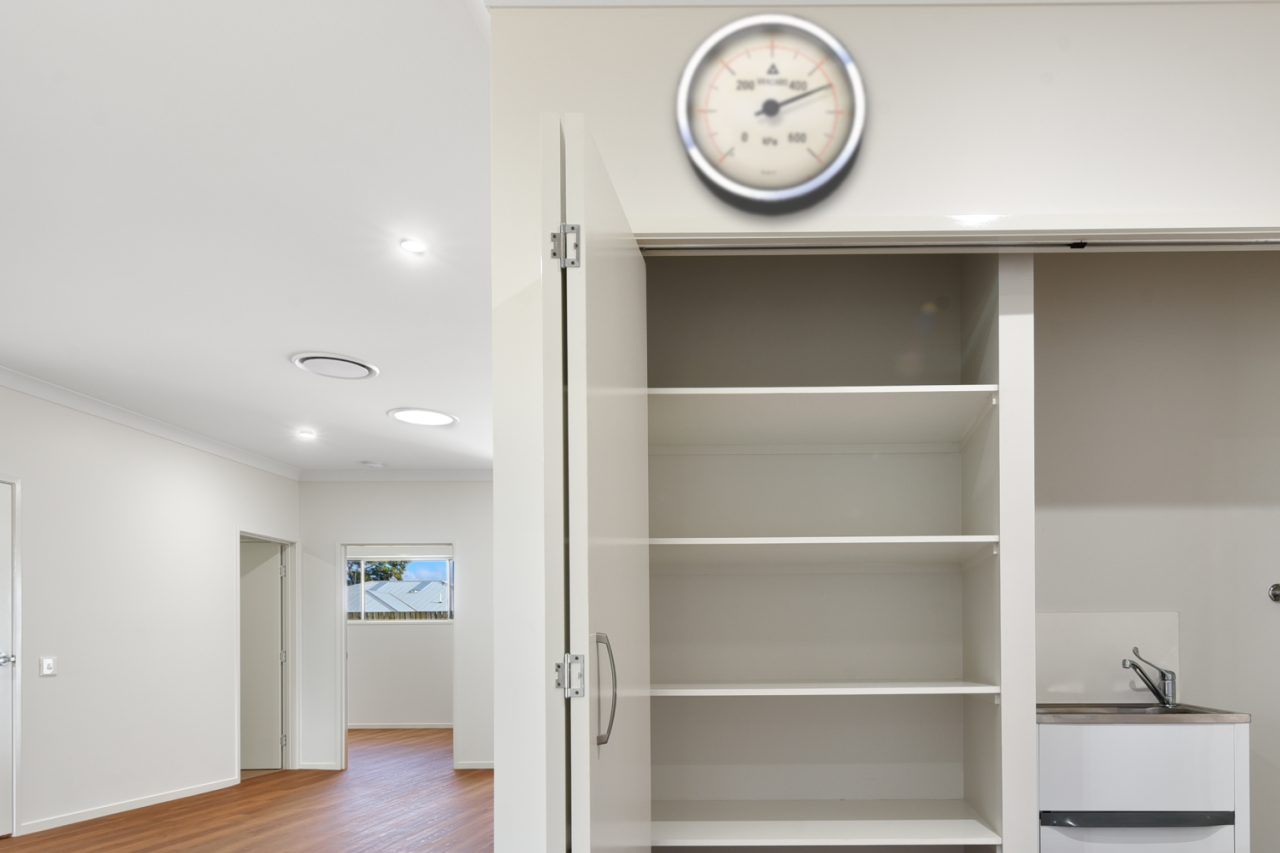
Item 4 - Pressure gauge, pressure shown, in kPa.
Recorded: 450 kPa
